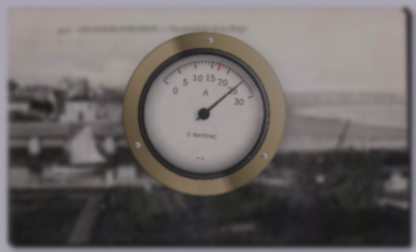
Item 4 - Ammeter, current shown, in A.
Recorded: 25 A
